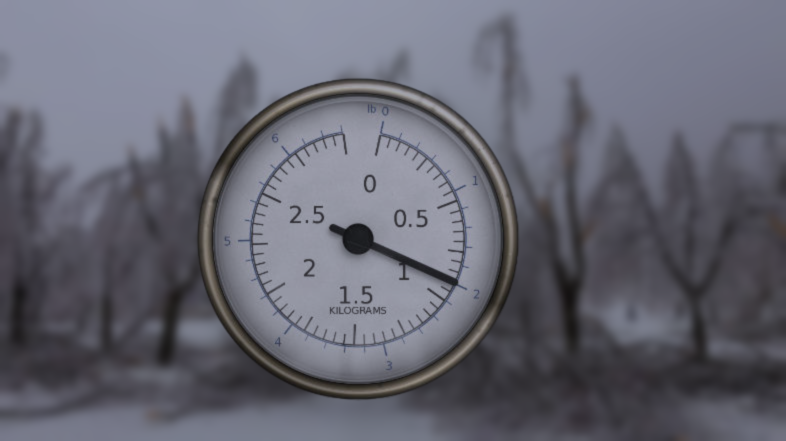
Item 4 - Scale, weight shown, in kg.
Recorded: 0.9 kg
